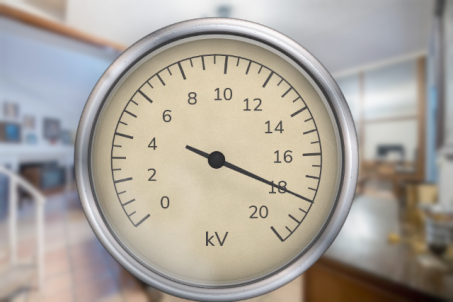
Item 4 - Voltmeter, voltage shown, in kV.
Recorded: 18 kV
